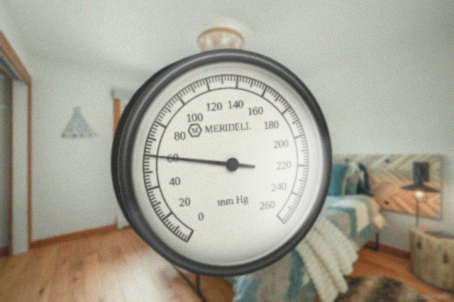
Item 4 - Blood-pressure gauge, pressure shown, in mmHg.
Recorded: 60 mmHg
